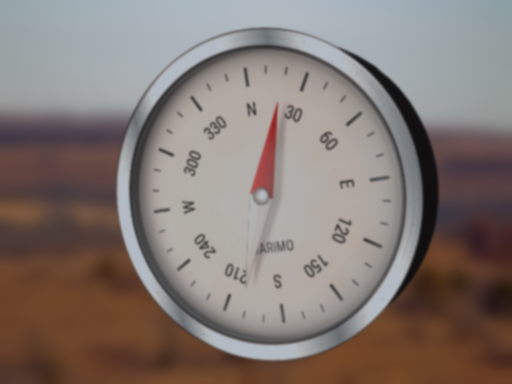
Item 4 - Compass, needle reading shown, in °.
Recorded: 20 °
